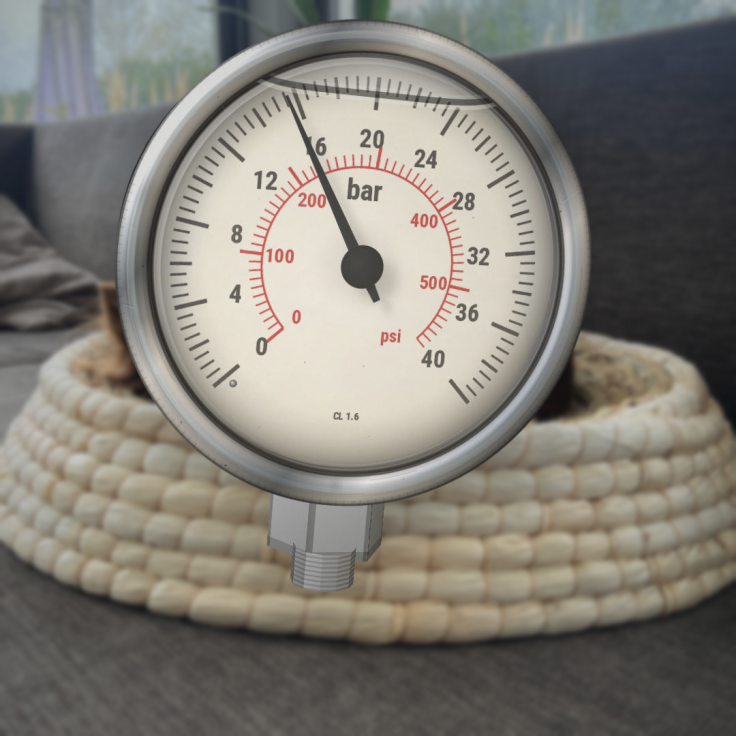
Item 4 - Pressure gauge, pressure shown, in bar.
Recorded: 15.5 bar
